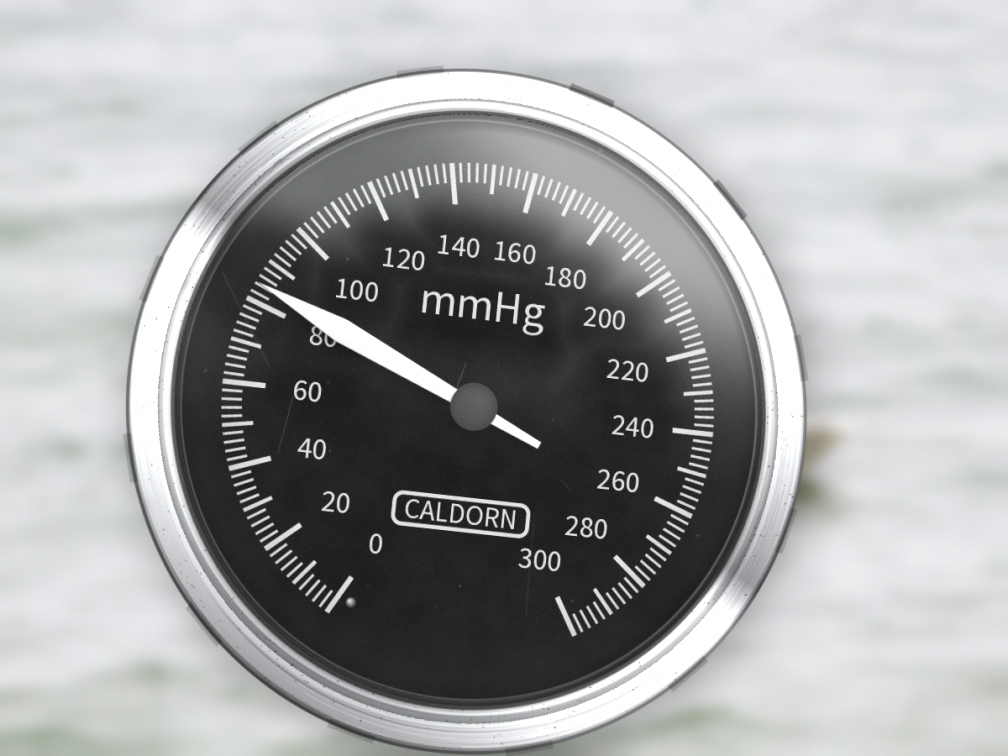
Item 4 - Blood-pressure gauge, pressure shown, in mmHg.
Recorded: 84 mmHg
